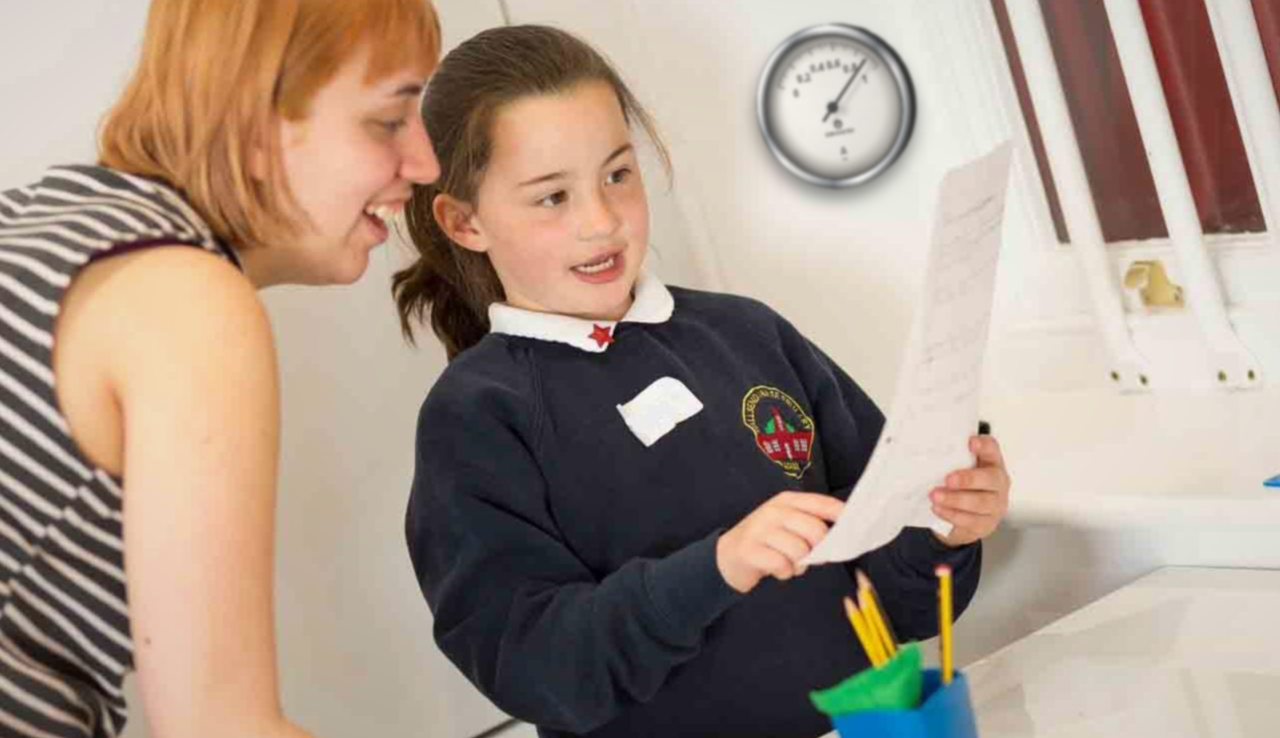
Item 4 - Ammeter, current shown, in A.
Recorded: 0.9 A
